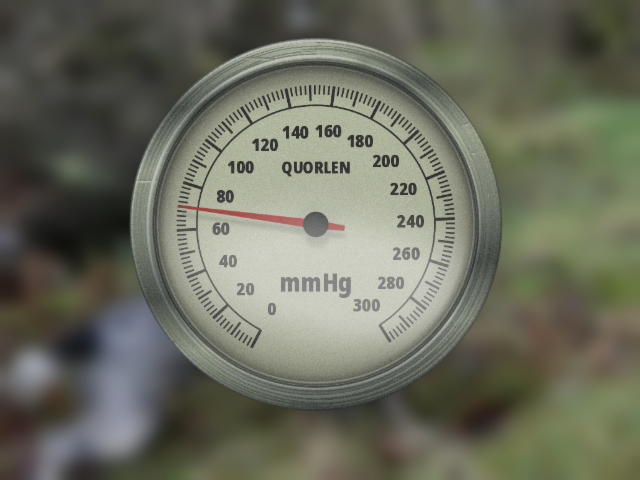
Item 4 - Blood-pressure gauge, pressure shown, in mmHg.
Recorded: 70 mmHg
